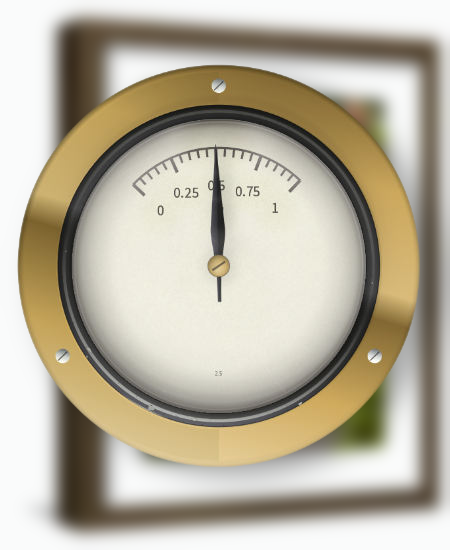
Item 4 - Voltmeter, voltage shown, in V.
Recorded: 0.5 V
